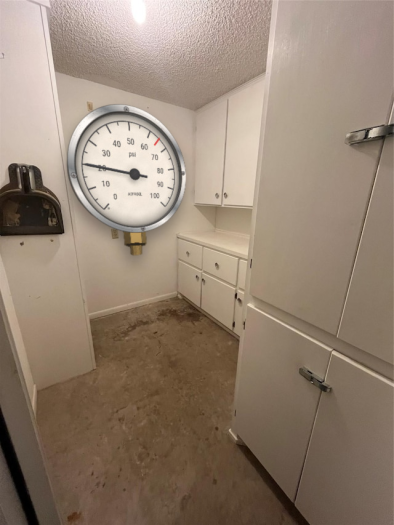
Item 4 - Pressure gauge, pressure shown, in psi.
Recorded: 20 psi
